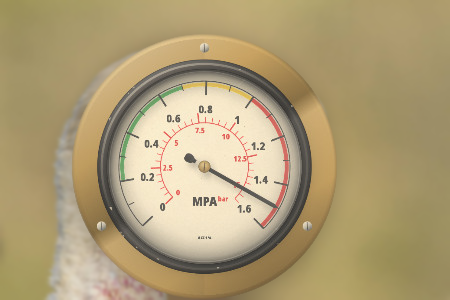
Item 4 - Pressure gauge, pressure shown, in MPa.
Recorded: 1.5 MPa
